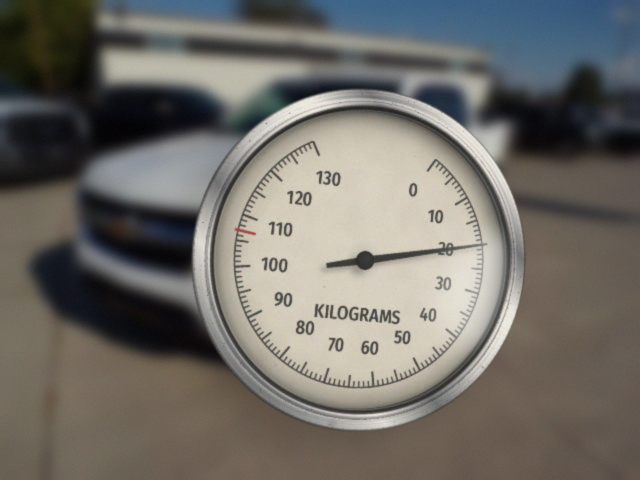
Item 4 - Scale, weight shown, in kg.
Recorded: 20 kg
